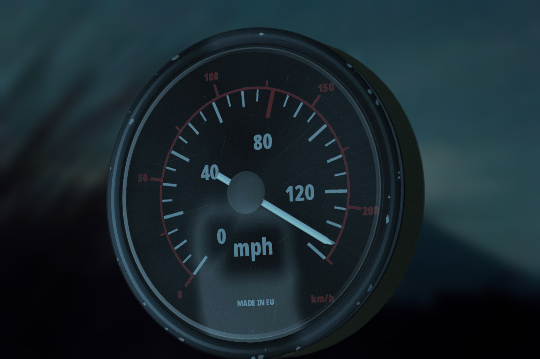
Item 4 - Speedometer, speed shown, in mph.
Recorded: 135 mph
